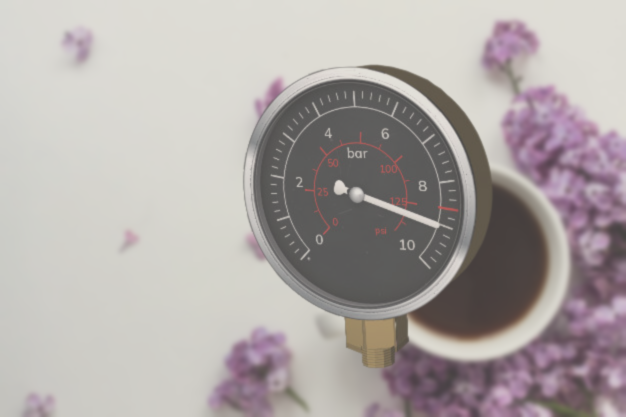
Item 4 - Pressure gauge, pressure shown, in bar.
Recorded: 9 bar
